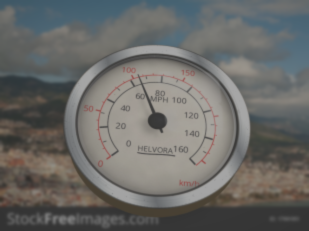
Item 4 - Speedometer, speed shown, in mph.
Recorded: 65 mph
